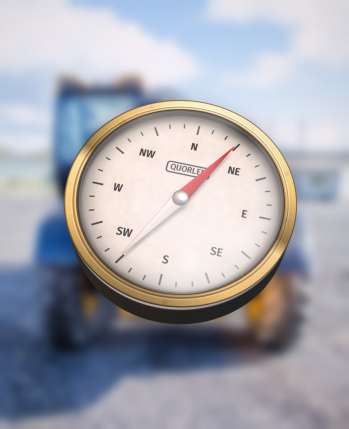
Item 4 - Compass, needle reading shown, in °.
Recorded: 30 °
